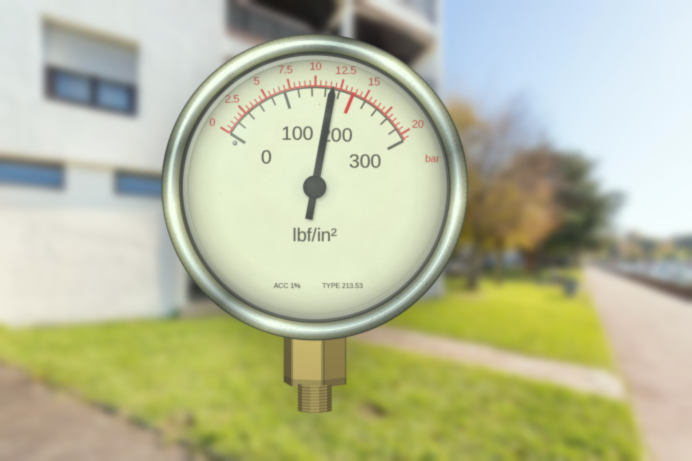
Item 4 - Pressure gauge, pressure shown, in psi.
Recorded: 170 psi
